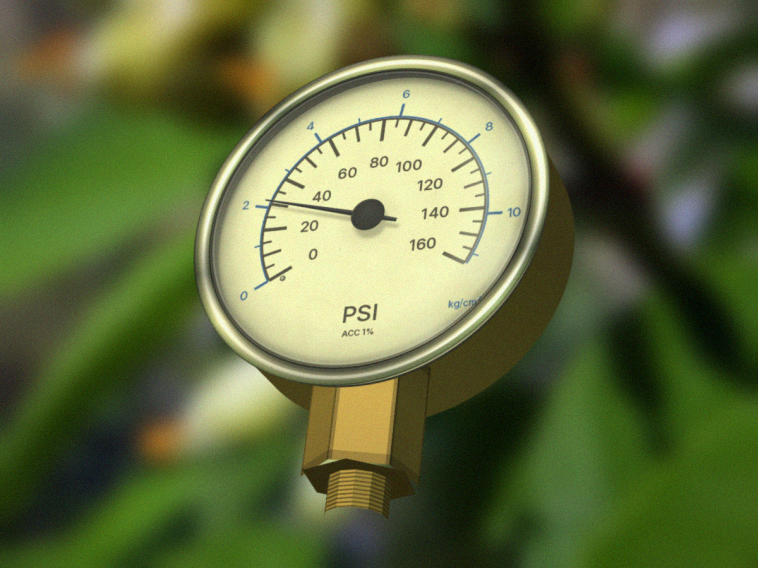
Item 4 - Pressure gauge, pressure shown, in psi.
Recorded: 30 psi
